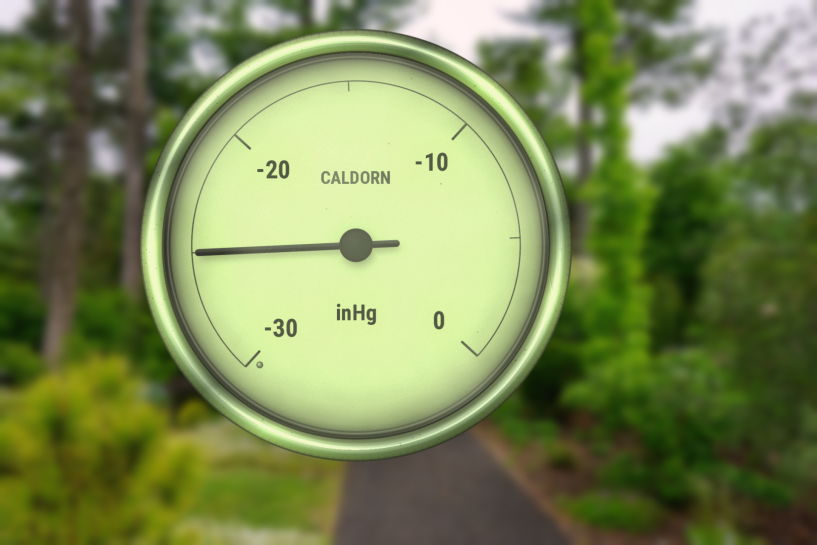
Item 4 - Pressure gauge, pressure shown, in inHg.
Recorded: -25 inHg
